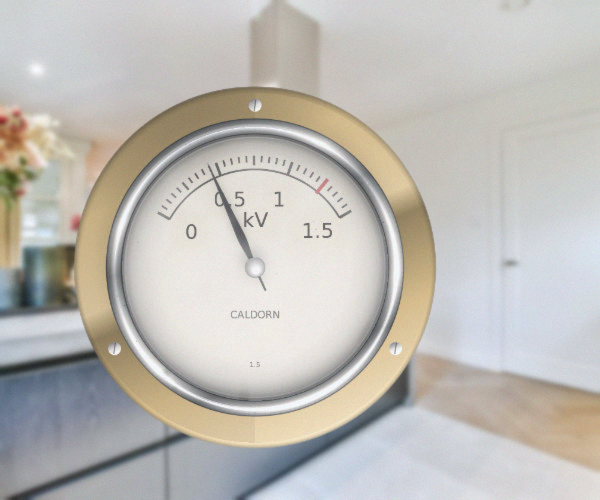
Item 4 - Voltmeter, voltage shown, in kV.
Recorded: 0.45 kV
